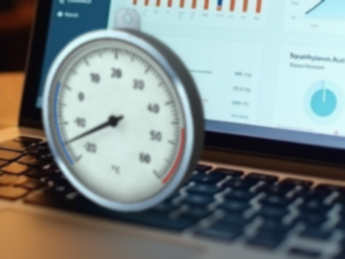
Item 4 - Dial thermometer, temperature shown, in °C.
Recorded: -15 °C
